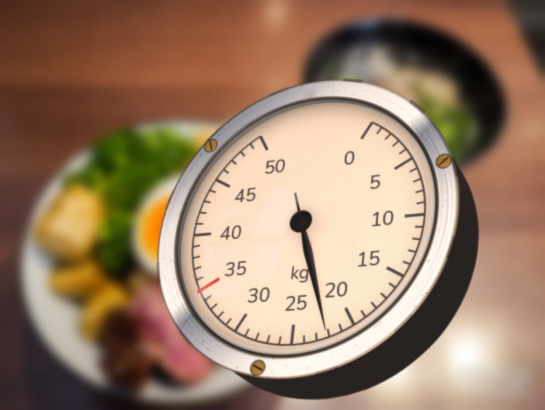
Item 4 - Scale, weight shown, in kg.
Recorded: 22 kg
